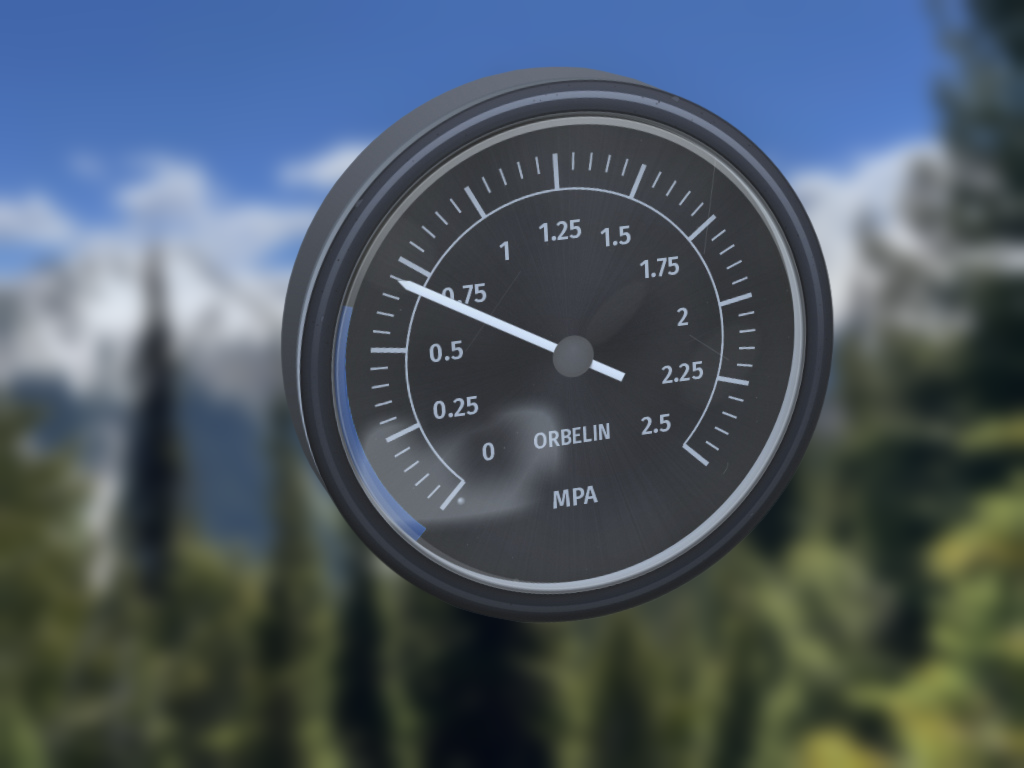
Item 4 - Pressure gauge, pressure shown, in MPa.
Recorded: 0.7 MPa
